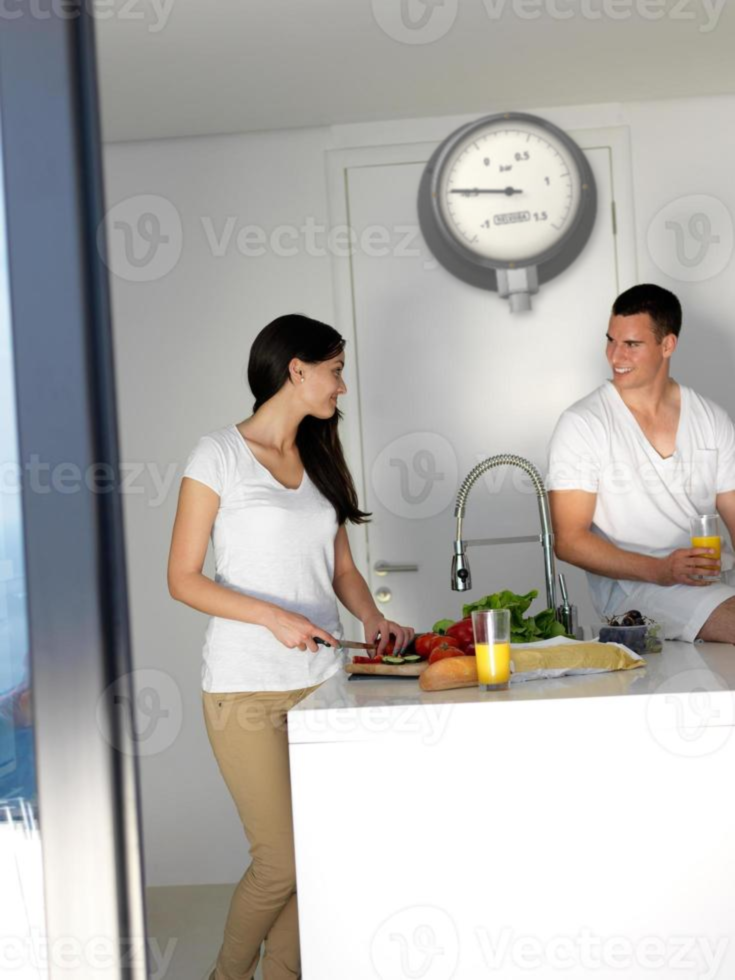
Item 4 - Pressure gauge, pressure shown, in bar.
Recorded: -0.5 bar
